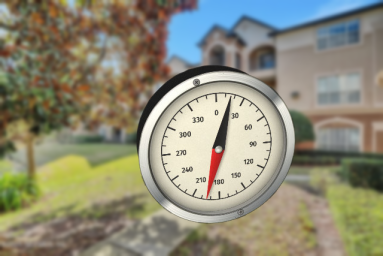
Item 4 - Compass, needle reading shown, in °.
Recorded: 195 °
